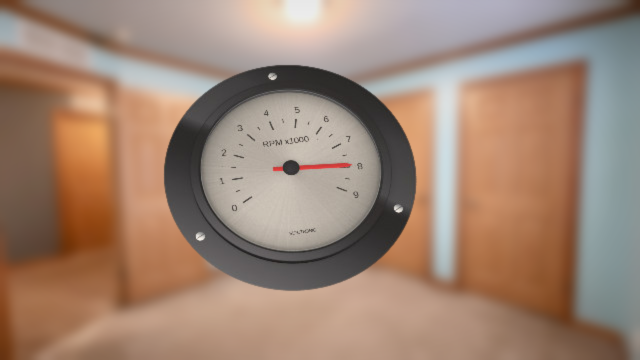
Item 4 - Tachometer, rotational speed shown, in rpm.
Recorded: 8000 rpm
